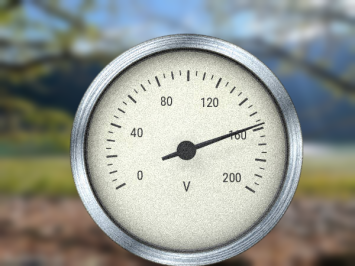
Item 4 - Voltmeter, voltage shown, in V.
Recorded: 157.5 V
